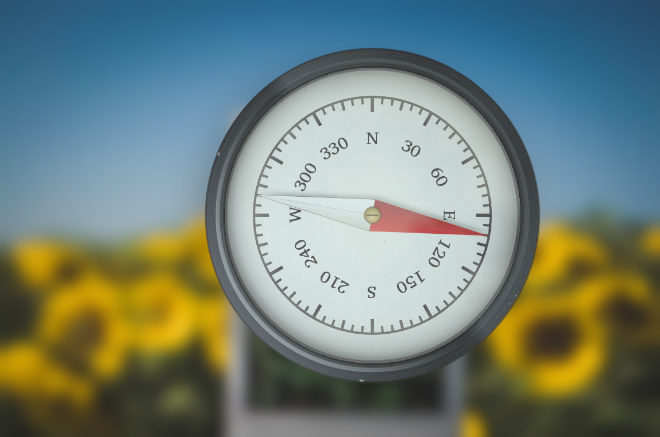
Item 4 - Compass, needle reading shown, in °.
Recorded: 100 °
